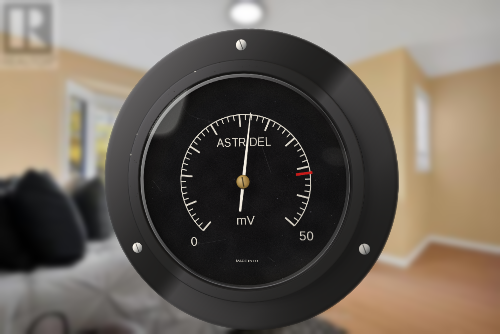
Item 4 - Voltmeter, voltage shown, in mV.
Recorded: 27 mV
